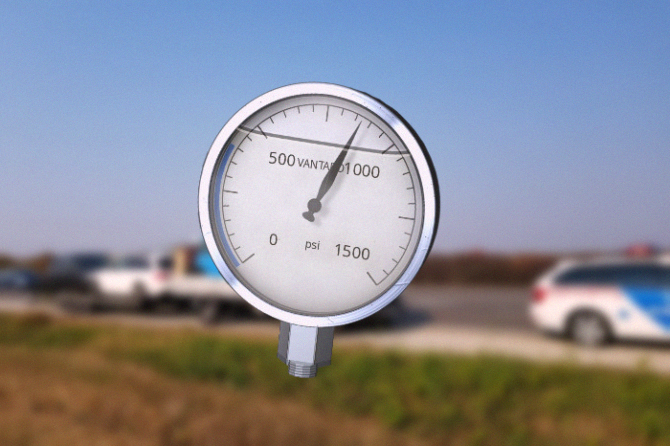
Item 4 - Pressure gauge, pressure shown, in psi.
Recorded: 875 psi
